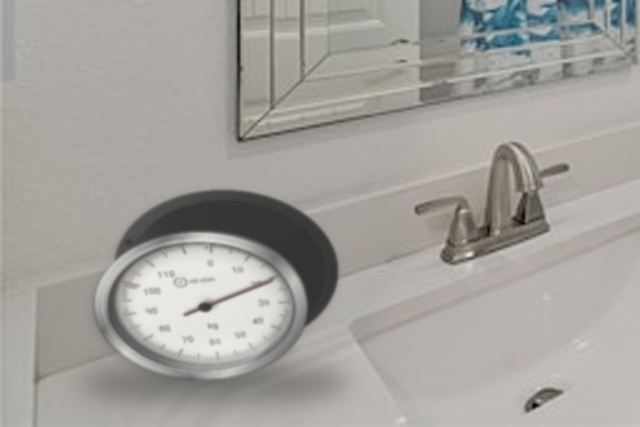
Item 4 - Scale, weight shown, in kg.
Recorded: 20 kg
